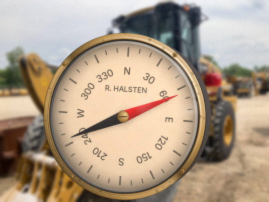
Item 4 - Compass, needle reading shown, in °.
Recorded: 65 °
